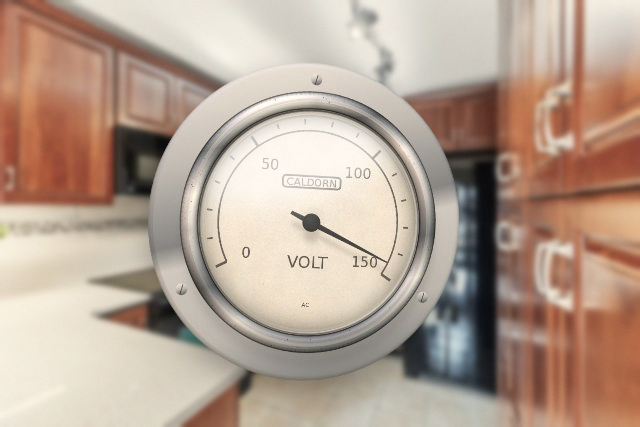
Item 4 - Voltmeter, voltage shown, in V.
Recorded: 145 V
